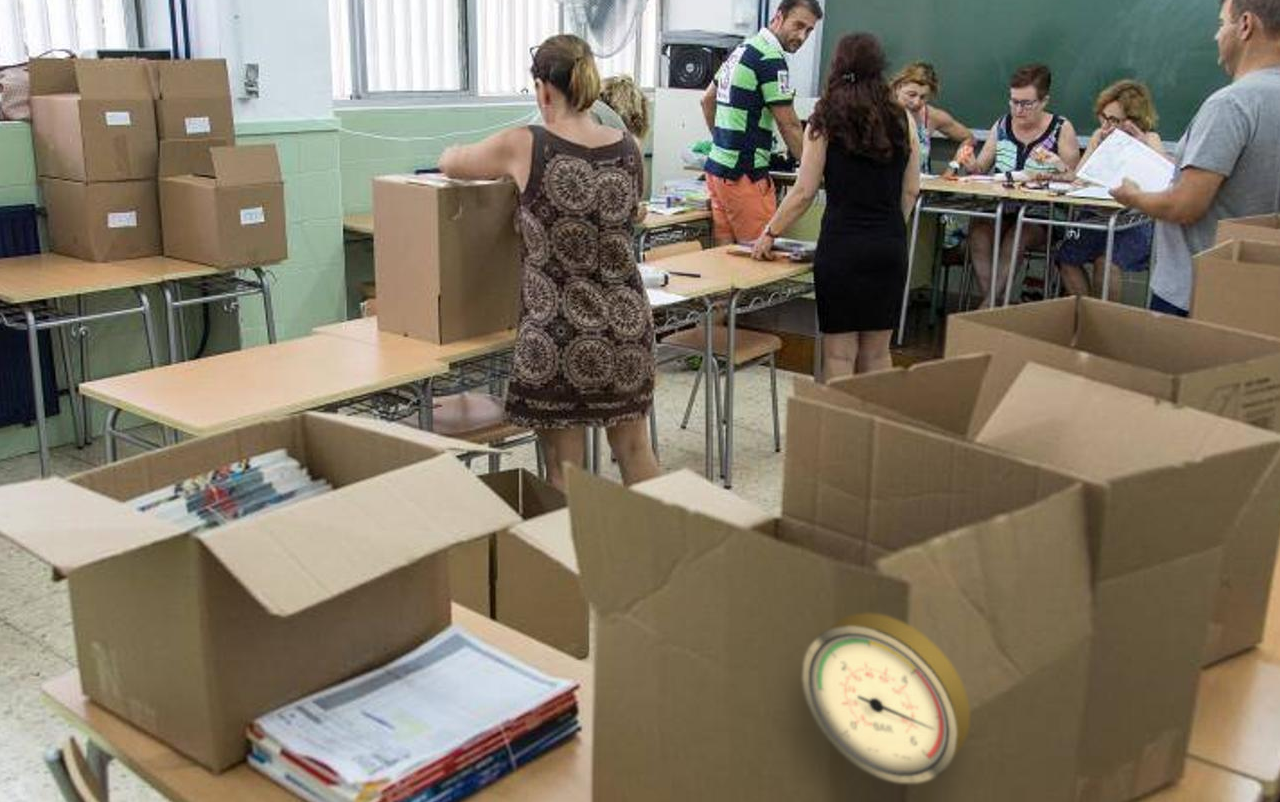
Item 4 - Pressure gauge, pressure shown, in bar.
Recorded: 5.25 bar
